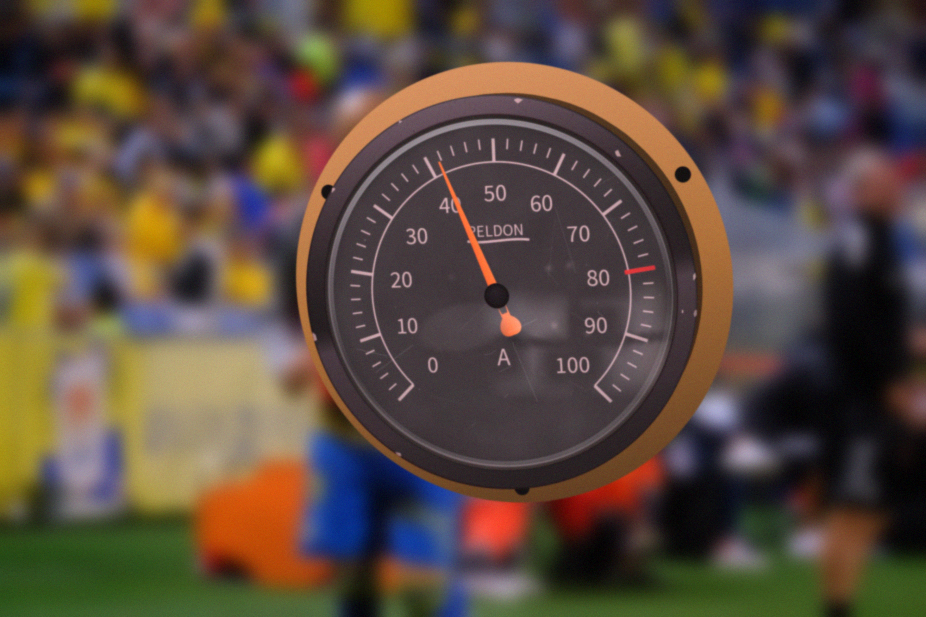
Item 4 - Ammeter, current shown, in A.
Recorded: 42 A
